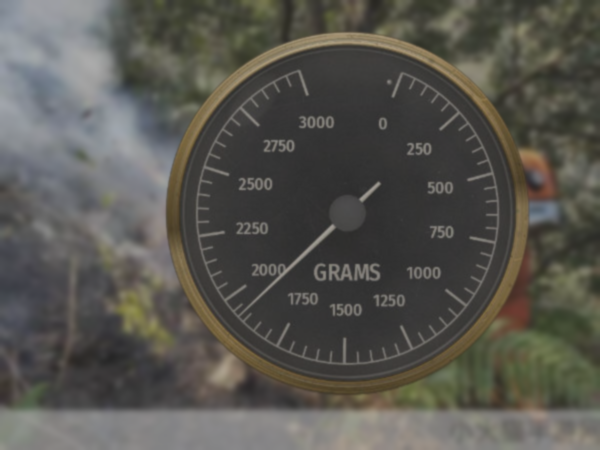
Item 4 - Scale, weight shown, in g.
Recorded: 1925 g
